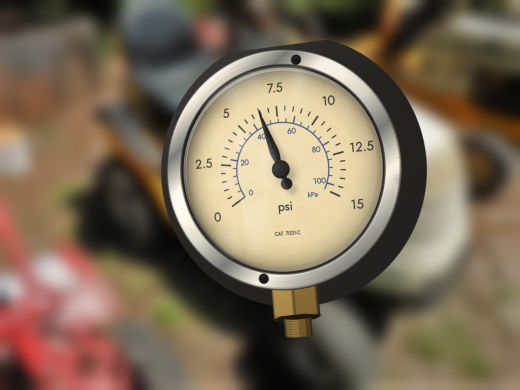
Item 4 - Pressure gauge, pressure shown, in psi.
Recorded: 6.5 psi
